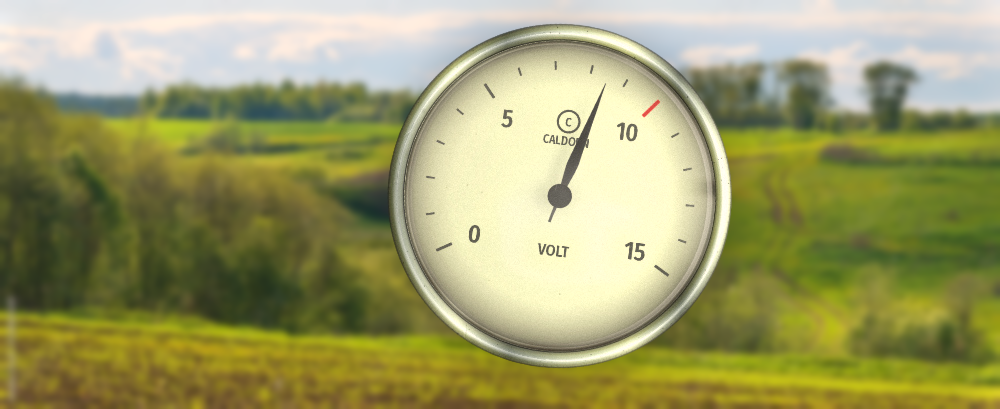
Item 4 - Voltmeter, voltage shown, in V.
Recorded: 8.5 V
